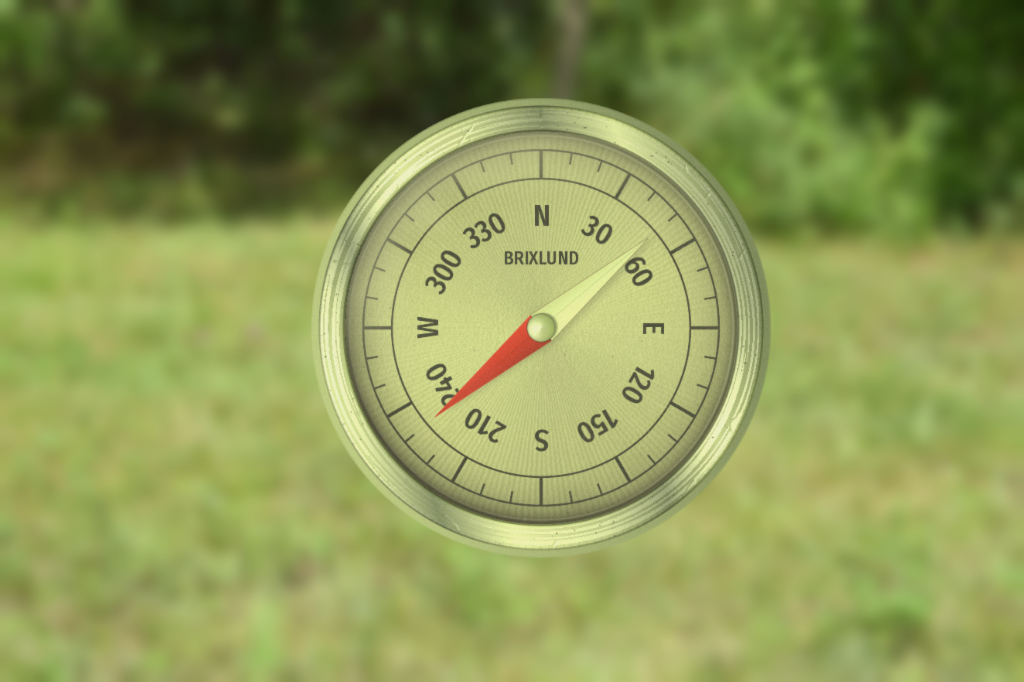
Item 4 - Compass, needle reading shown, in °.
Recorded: 230 °
